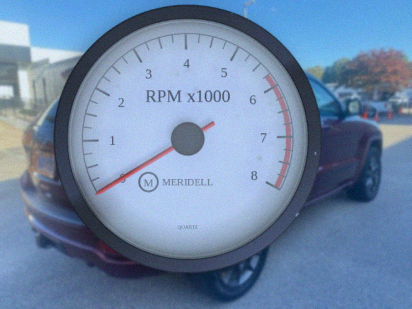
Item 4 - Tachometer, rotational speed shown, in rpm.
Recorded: 0 rpm
